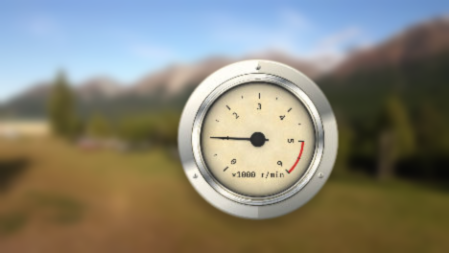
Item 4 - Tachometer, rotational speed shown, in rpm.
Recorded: 1000 rpm
